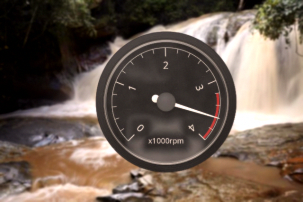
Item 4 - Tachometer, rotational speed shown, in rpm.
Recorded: 3600 rpm
